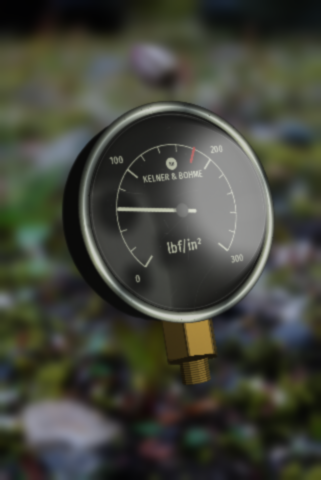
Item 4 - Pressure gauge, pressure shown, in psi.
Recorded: 60 psi
